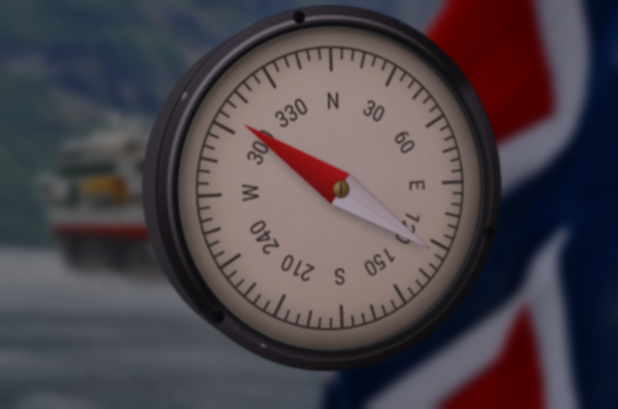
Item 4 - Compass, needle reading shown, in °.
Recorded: 305 °
